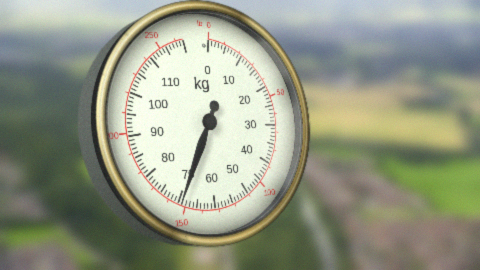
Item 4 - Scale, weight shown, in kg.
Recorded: 70 kg
